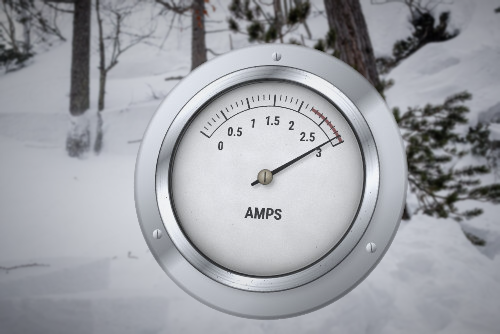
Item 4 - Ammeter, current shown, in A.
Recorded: 2.9 A
